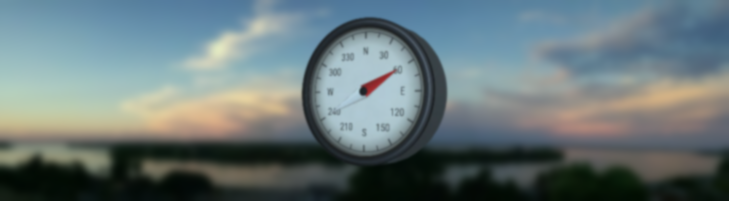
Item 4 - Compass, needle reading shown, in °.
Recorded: 60 °
